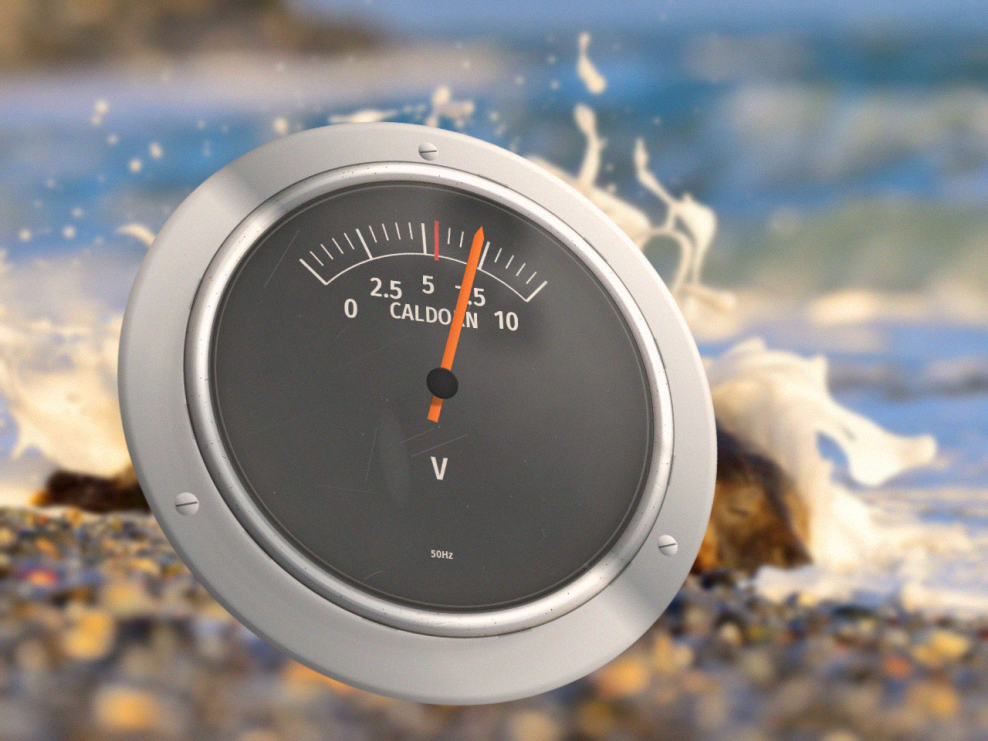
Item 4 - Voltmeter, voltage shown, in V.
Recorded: 7 V
